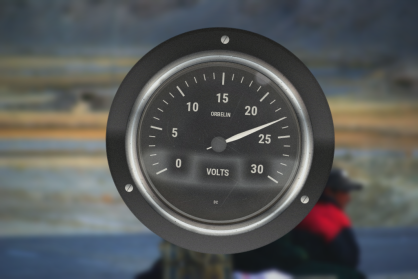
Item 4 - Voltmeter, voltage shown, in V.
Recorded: 23 V
